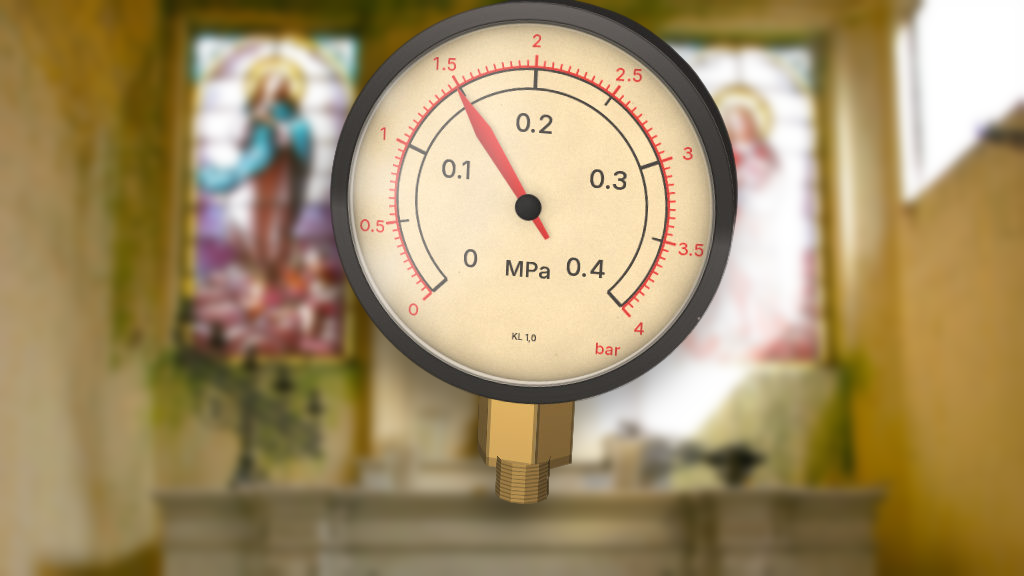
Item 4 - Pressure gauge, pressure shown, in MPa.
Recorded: 0.15 MPa
